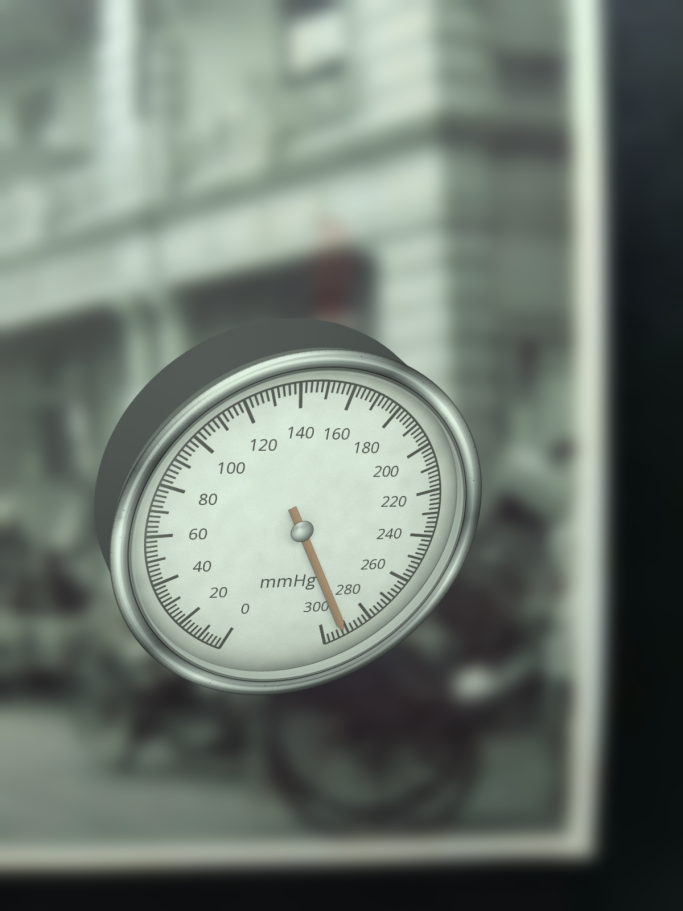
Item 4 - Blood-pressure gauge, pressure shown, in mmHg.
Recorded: 292 mmHg
